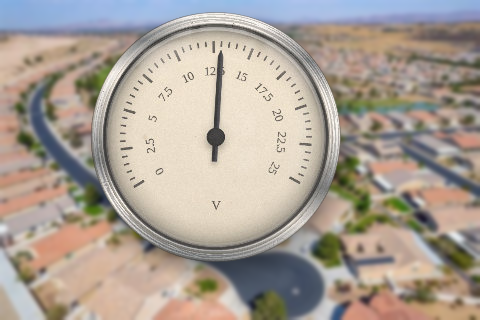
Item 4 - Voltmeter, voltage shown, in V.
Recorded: 13 V
